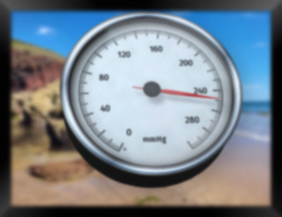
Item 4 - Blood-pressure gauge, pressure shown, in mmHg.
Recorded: 250 mmHg
